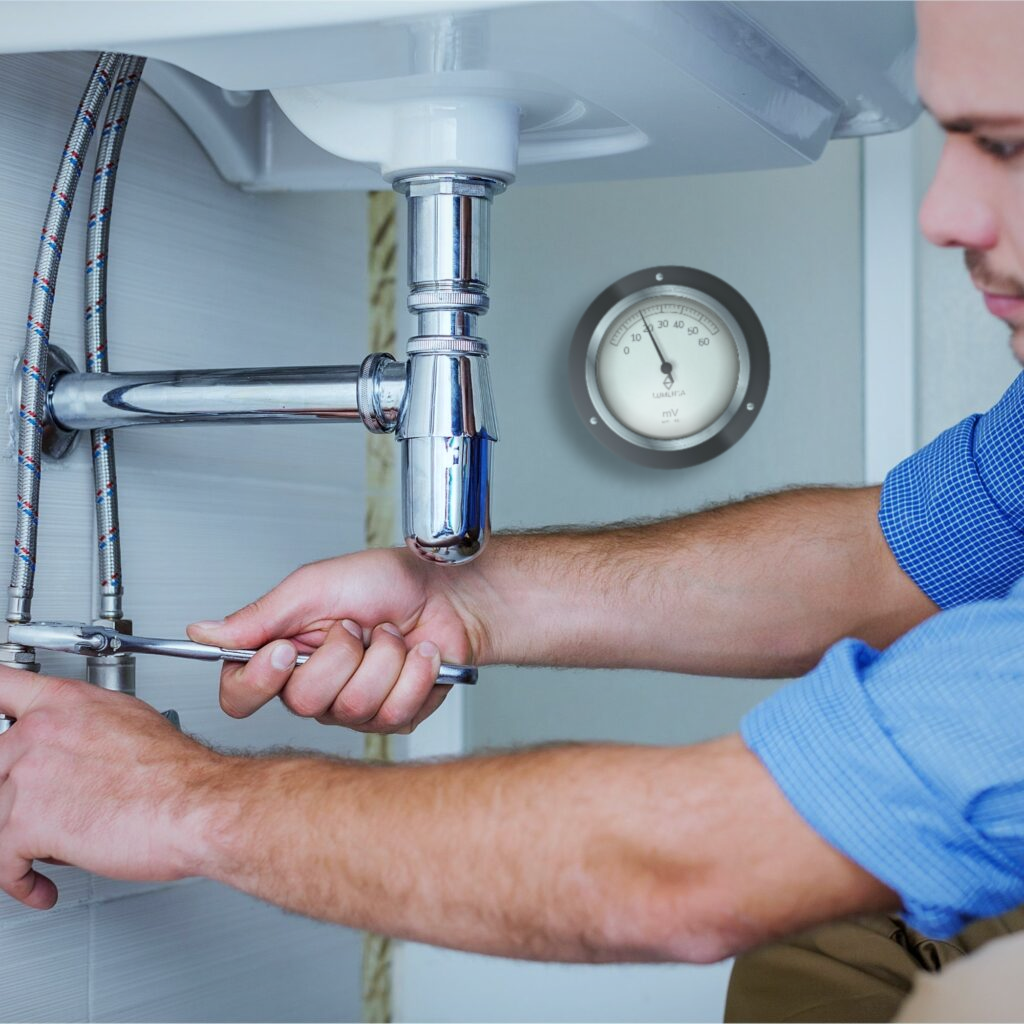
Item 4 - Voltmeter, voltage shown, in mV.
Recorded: 20 mV
